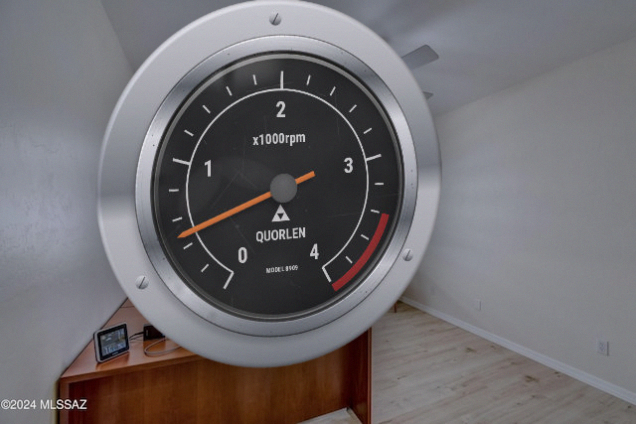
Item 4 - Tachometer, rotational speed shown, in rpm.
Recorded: 500 rpm
